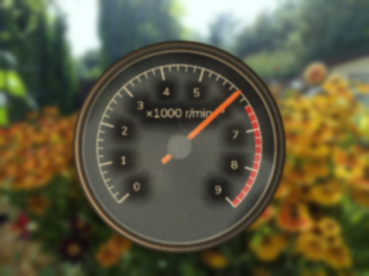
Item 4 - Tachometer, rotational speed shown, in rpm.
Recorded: 6000 rpm
